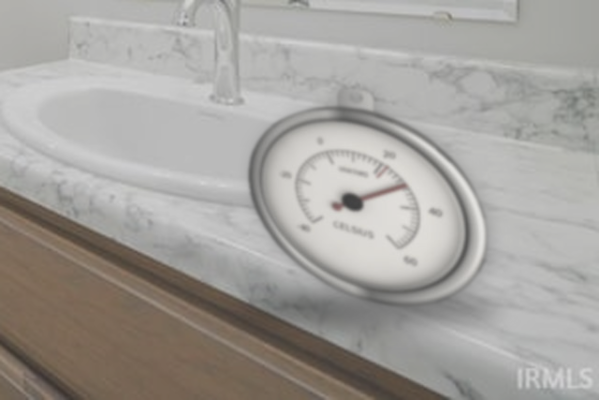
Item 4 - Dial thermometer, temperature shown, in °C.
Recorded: 30 °C
